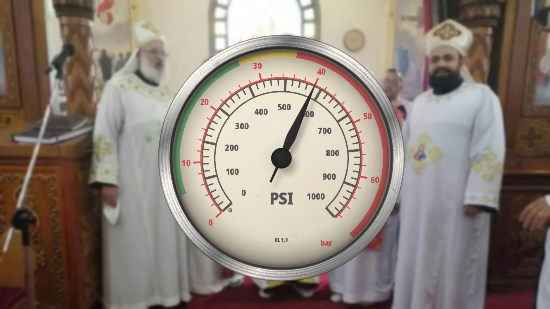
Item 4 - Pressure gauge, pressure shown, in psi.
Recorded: 580 psi
